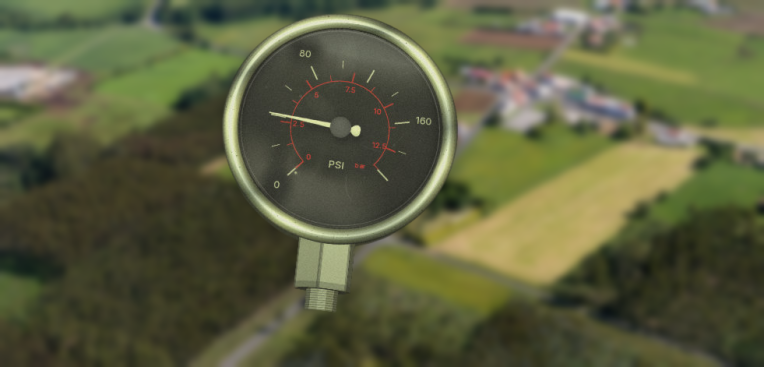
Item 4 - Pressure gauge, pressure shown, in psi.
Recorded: 40 psi
